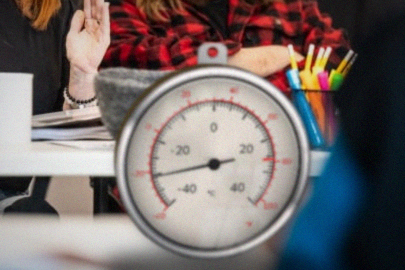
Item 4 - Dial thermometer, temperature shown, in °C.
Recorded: -30 °C
